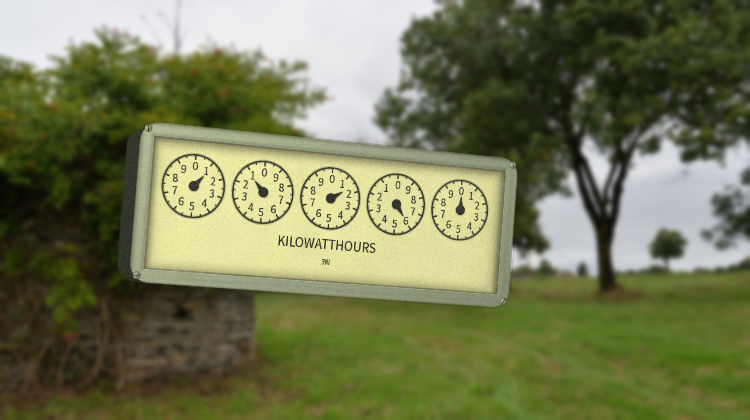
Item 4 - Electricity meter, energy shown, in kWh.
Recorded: 11160 kWh
